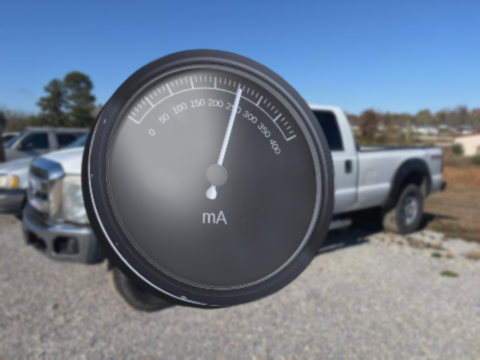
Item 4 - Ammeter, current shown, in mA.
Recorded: 250 mA
